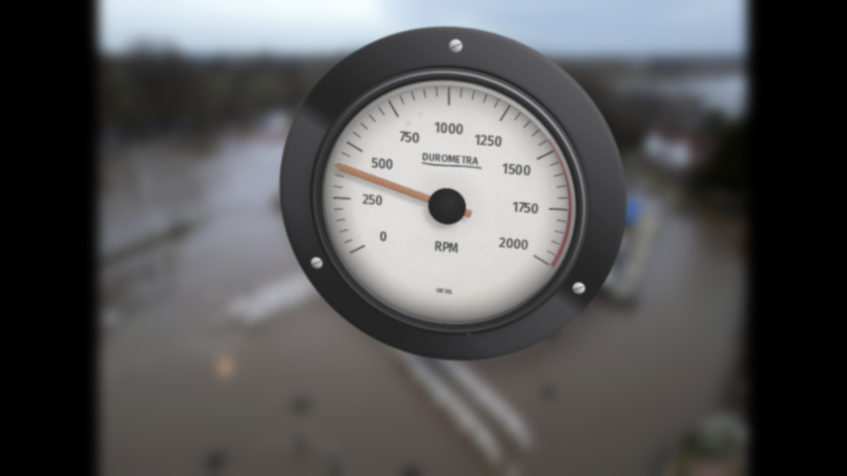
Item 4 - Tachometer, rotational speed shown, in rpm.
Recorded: 400 rpm
